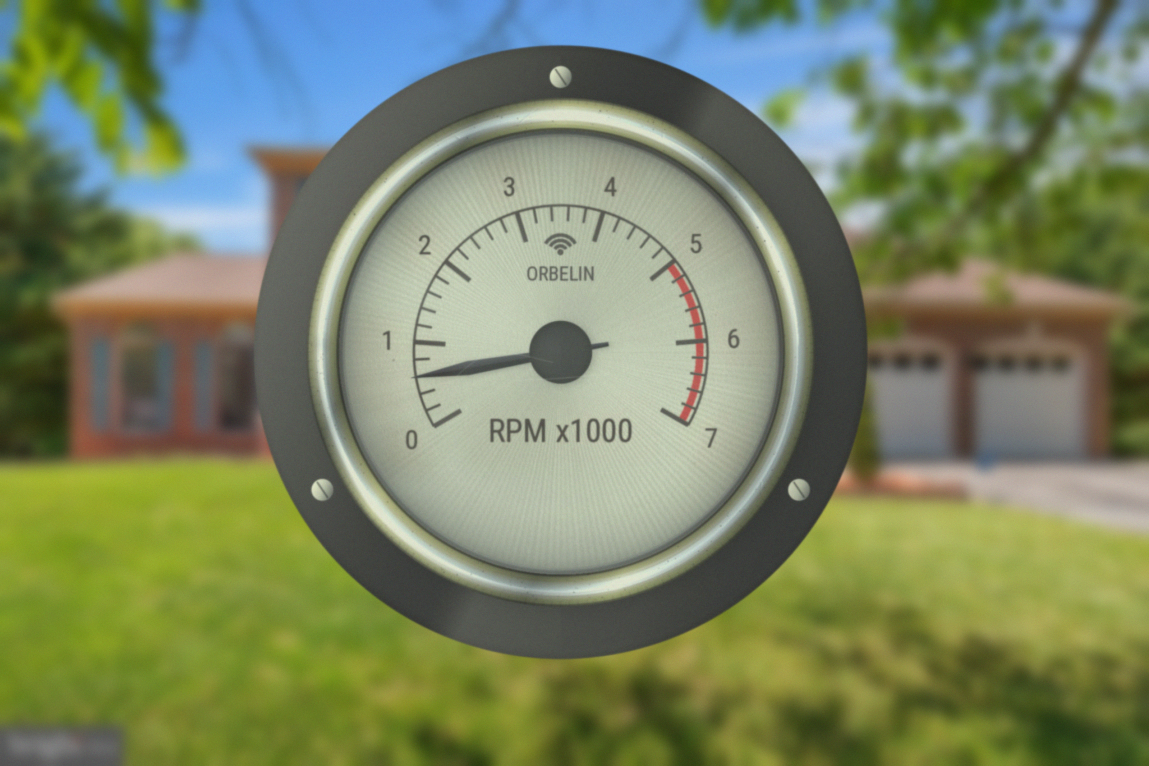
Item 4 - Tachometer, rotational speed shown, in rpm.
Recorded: 600 rpm
